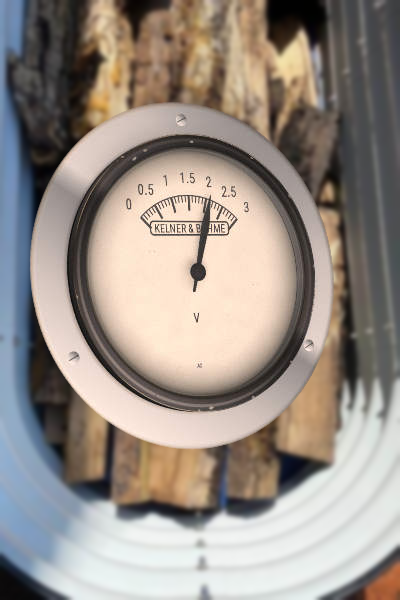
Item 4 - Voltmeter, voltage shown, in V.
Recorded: 2 V
